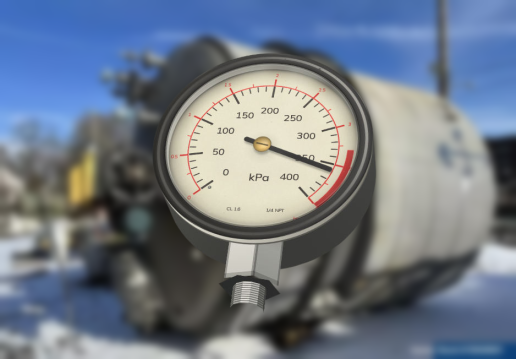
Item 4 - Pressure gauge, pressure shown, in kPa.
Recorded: 360 kPa
